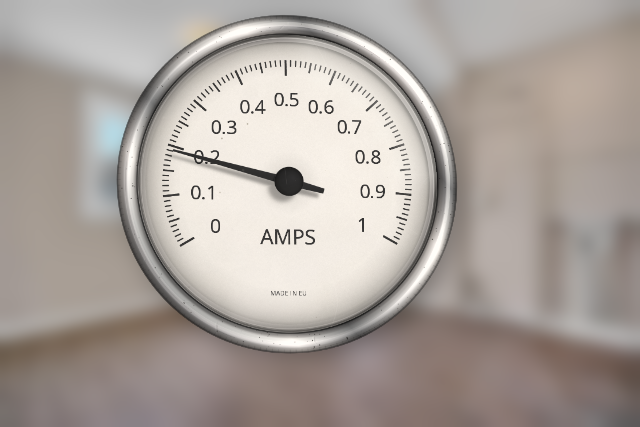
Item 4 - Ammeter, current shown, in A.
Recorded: 0.19 A
